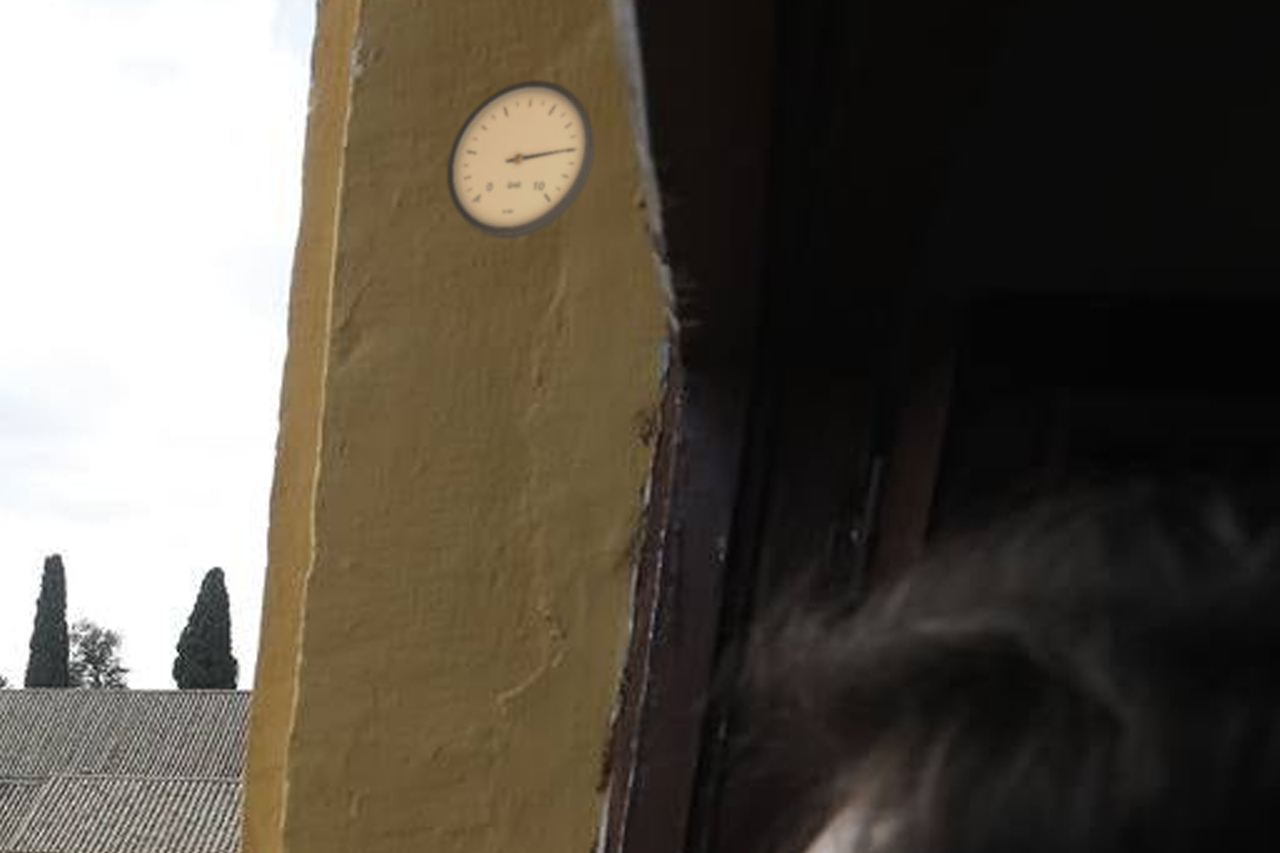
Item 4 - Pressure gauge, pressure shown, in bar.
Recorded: 8 bar
